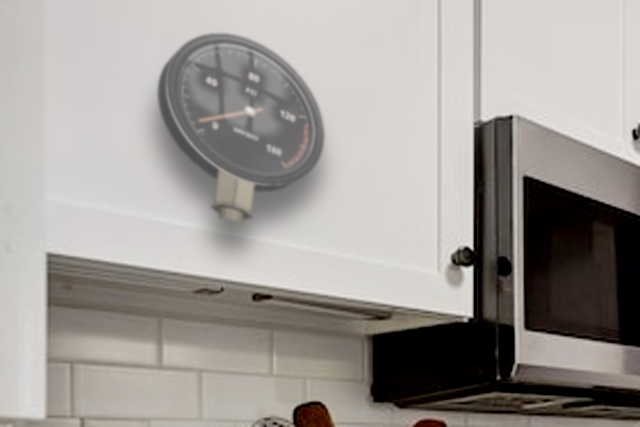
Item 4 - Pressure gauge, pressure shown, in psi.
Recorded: 5 psi
